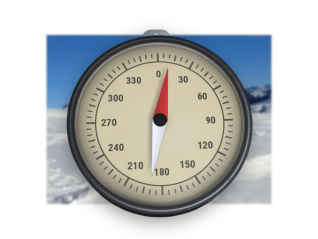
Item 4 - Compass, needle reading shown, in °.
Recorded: 10 °
